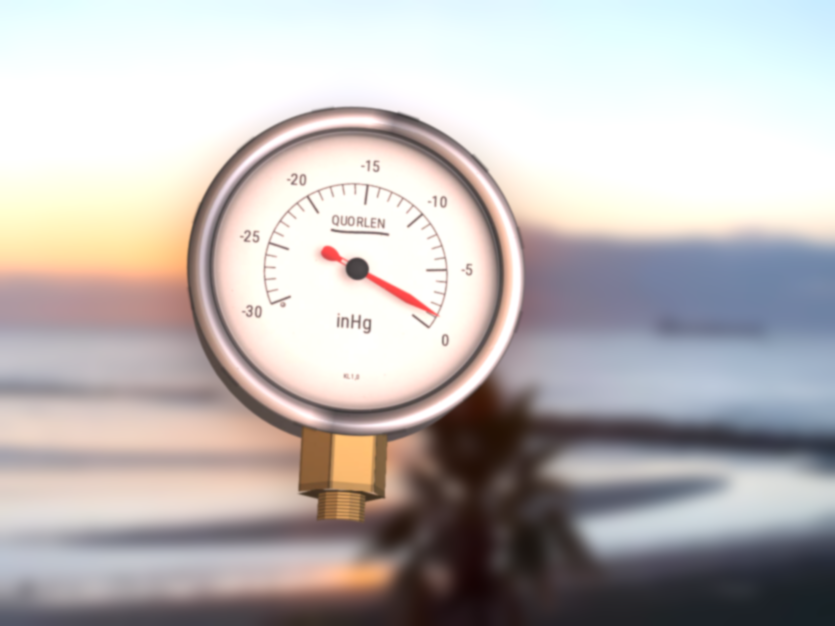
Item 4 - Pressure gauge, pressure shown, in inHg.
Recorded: -1 inHg
